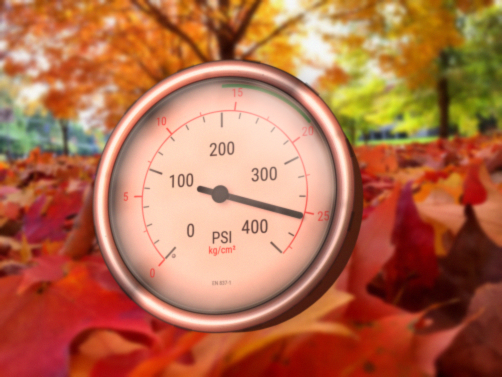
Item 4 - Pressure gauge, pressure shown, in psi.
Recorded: 360 psi
